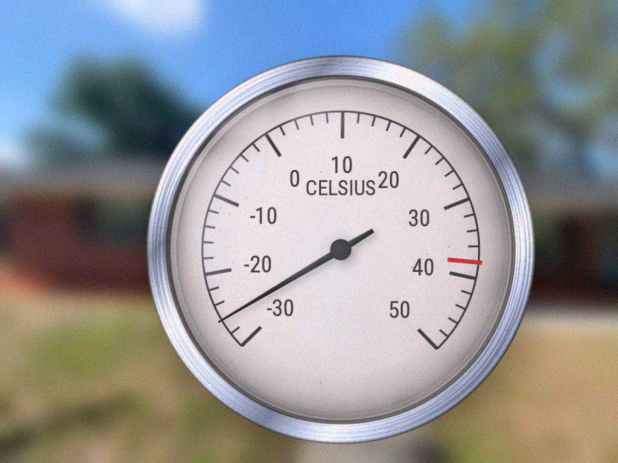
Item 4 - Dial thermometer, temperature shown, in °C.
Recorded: -26 °C
